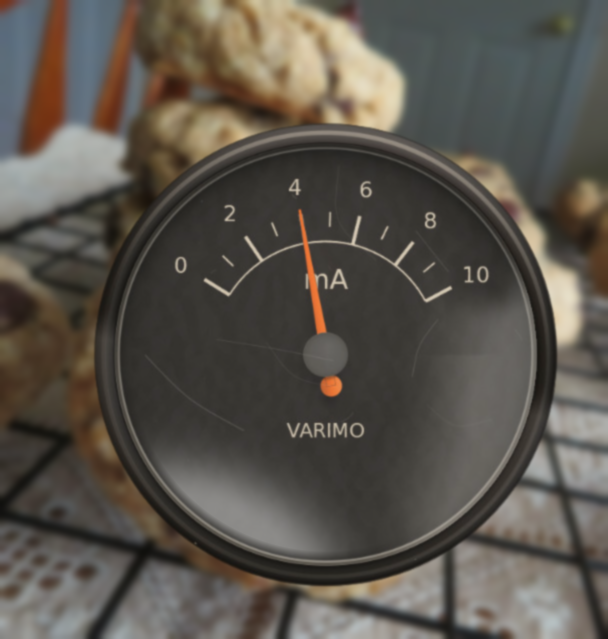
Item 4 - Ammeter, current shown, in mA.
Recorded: 4 mA
